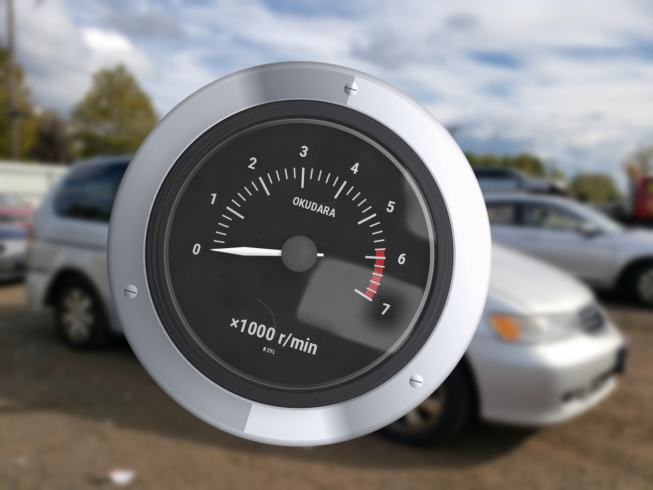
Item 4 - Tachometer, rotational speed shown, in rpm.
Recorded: 0 rpm
